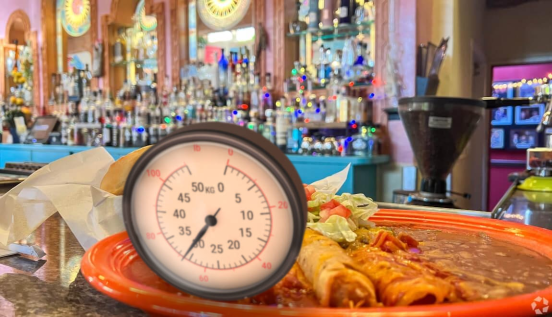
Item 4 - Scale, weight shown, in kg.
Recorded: 31 kg
